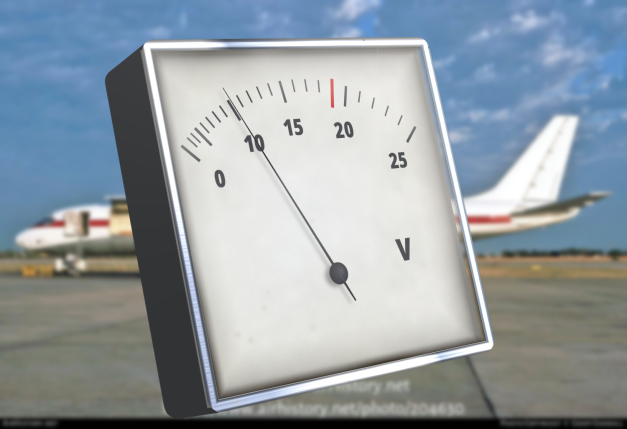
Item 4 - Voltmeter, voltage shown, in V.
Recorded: 10 V
